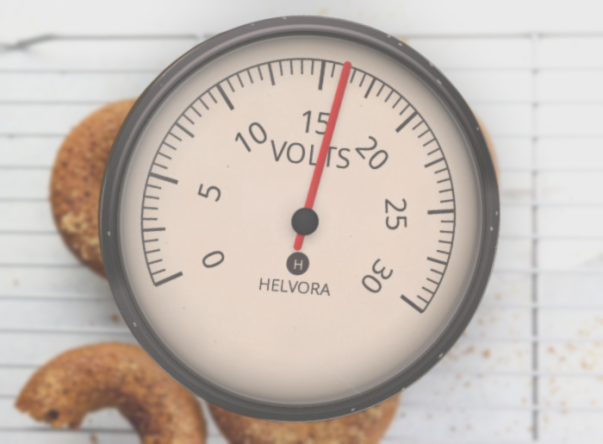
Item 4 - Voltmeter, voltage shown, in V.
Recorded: 16 V
